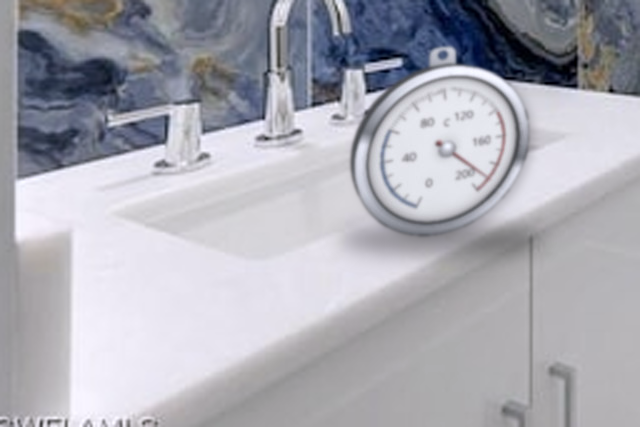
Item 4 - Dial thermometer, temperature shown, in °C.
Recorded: 190 °C
